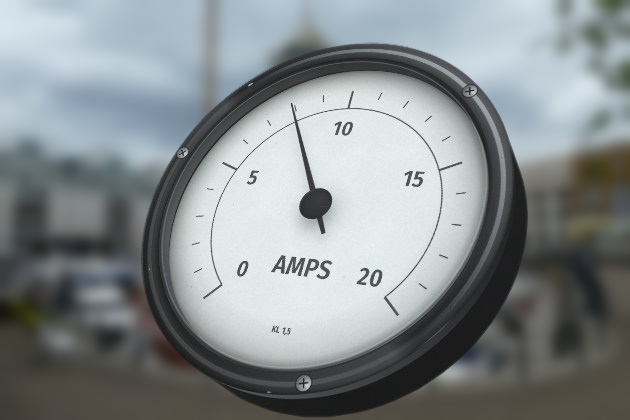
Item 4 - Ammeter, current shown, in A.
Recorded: 8 A
